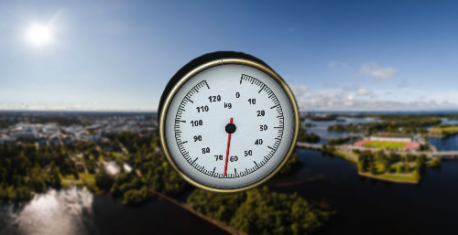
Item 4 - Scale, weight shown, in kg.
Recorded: 65 kg
